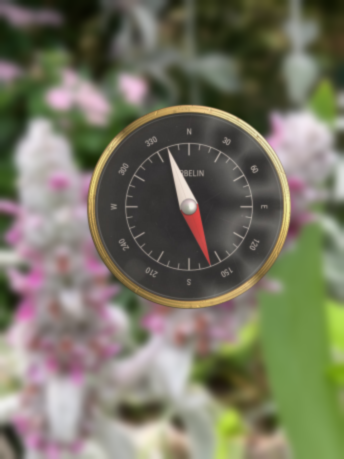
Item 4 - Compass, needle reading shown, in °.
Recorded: 160 °
